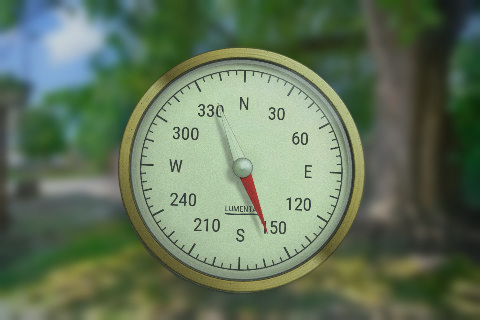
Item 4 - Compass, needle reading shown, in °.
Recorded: 157.5 °
